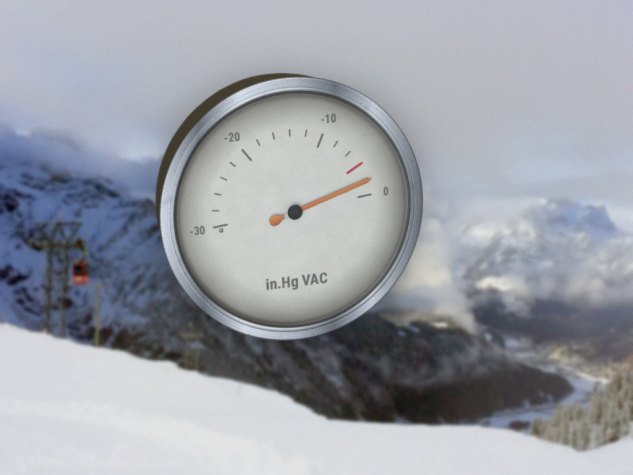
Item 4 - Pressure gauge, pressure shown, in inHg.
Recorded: -2 inHg
